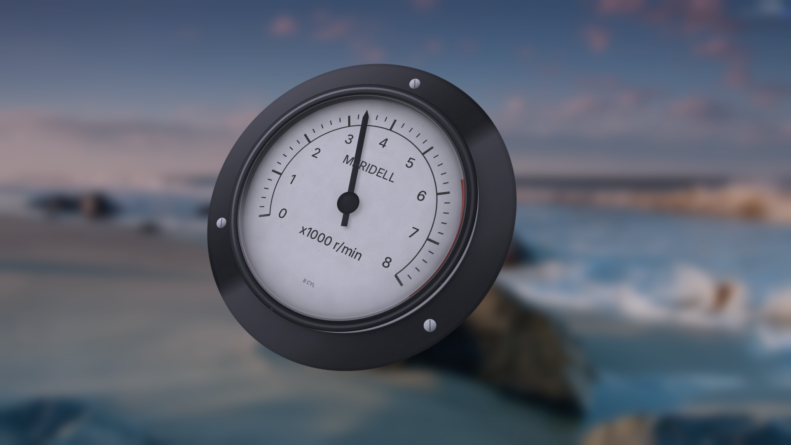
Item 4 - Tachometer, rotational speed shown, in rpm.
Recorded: 3400 rpm
